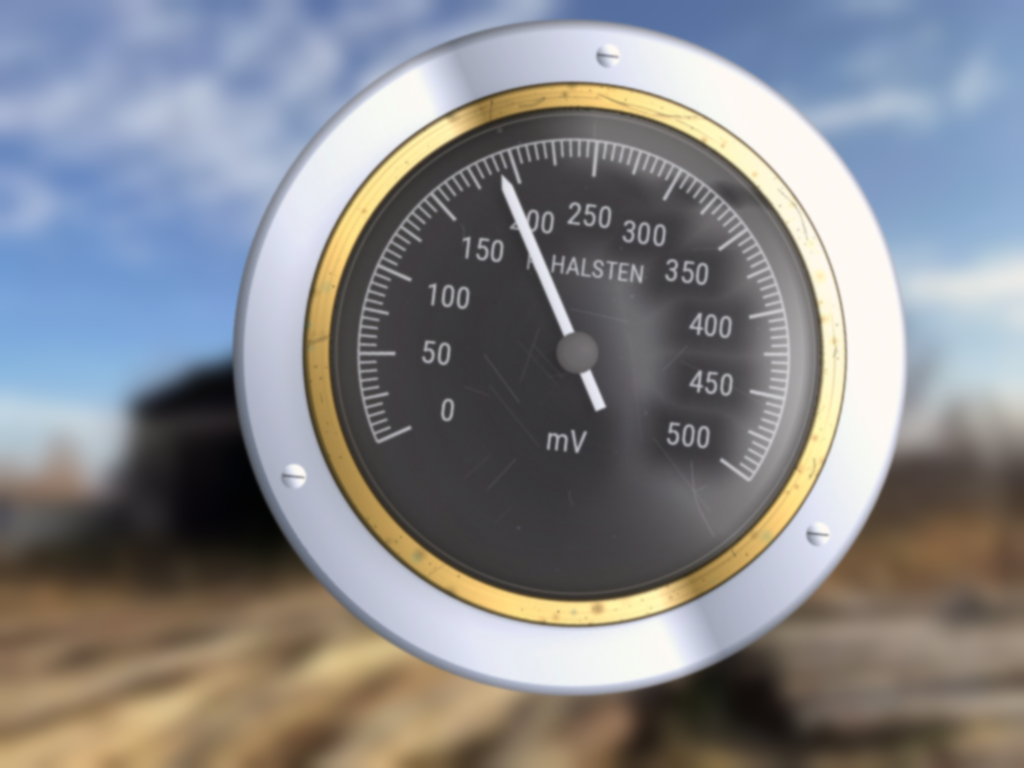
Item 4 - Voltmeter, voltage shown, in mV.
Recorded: 190 mV
